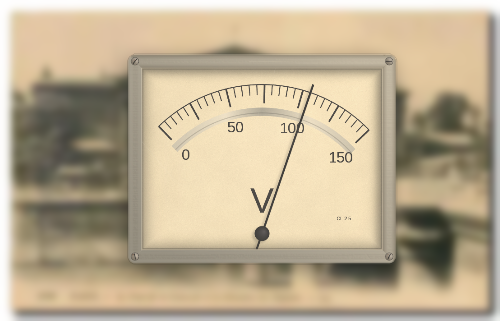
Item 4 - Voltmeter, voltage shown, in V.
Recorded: 105 V
